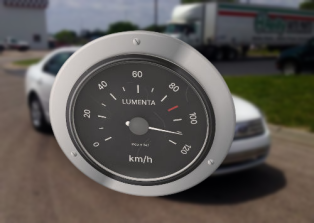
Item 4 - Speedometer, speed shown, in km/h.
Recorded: 110 km/h
